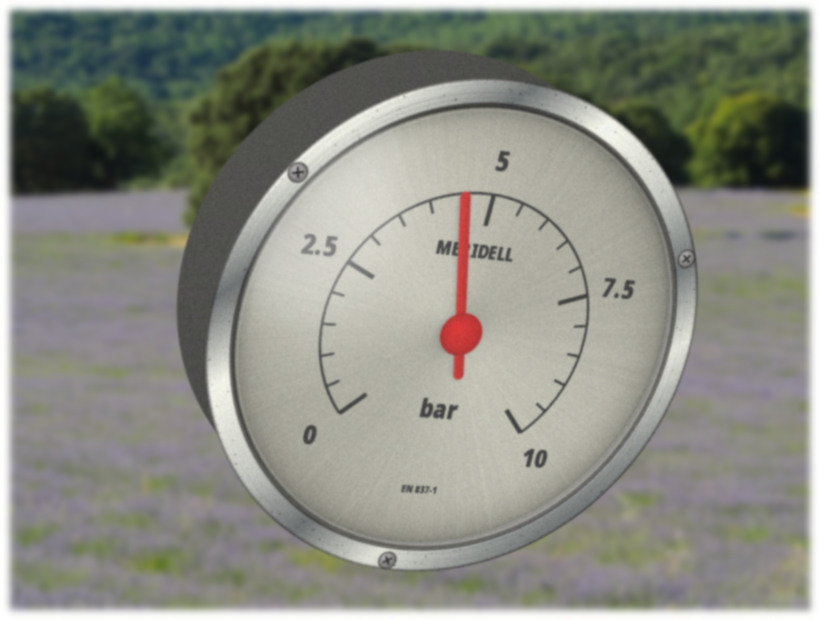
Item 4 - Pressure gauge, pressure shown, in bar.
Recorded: 4.5 bar
